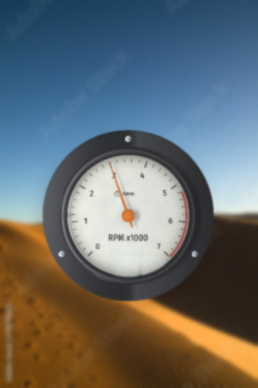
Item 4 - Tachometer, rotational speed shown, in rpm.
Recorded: 3000 rpm
